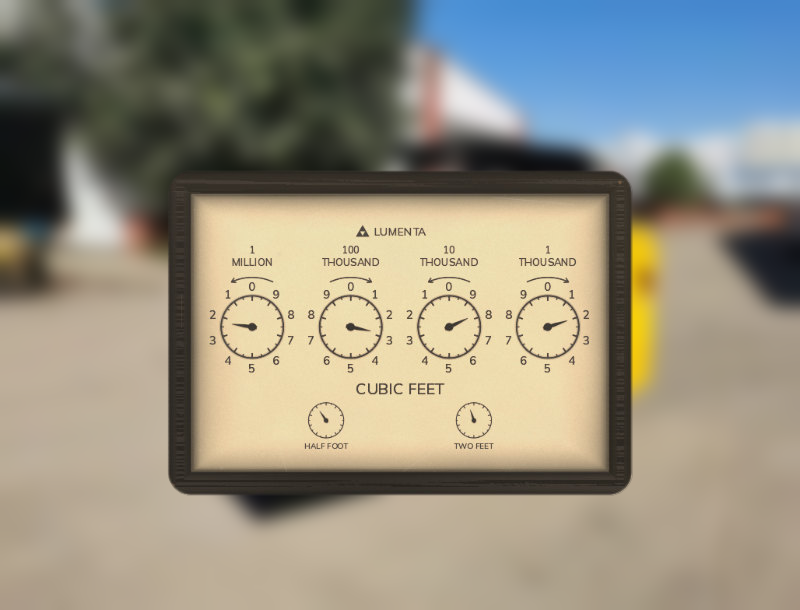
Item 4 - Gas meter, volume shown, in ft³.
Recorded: 228200 ft³
